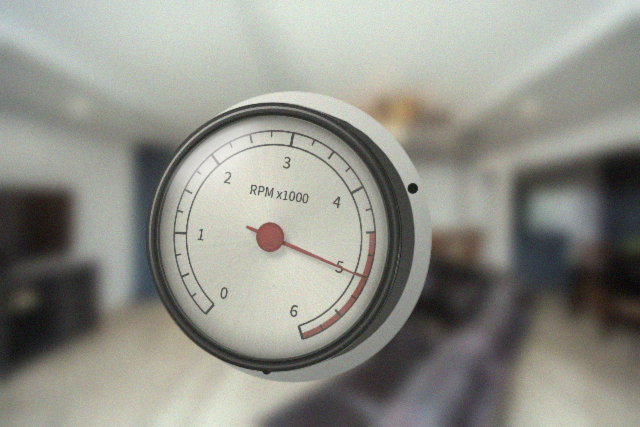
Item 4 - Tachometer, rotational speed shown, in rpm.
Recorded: 5000 rpm
